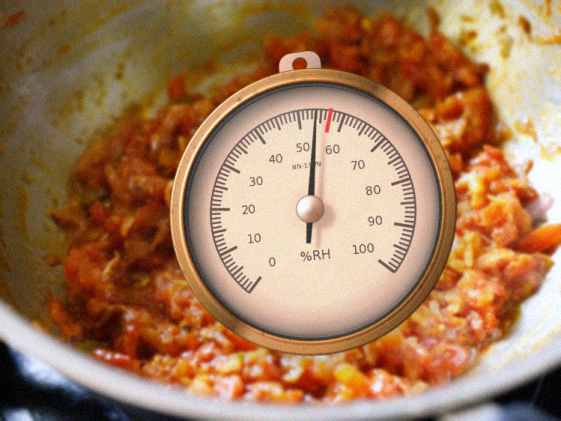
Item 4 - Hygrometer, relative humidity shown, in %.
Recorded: 54 %
